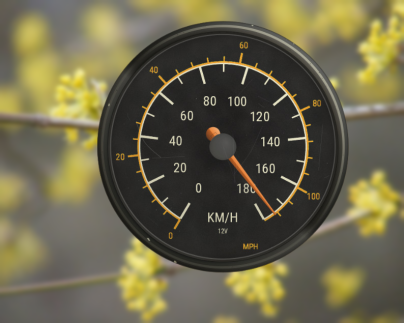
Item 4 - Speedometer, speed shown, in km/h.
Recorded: 175 km/h
